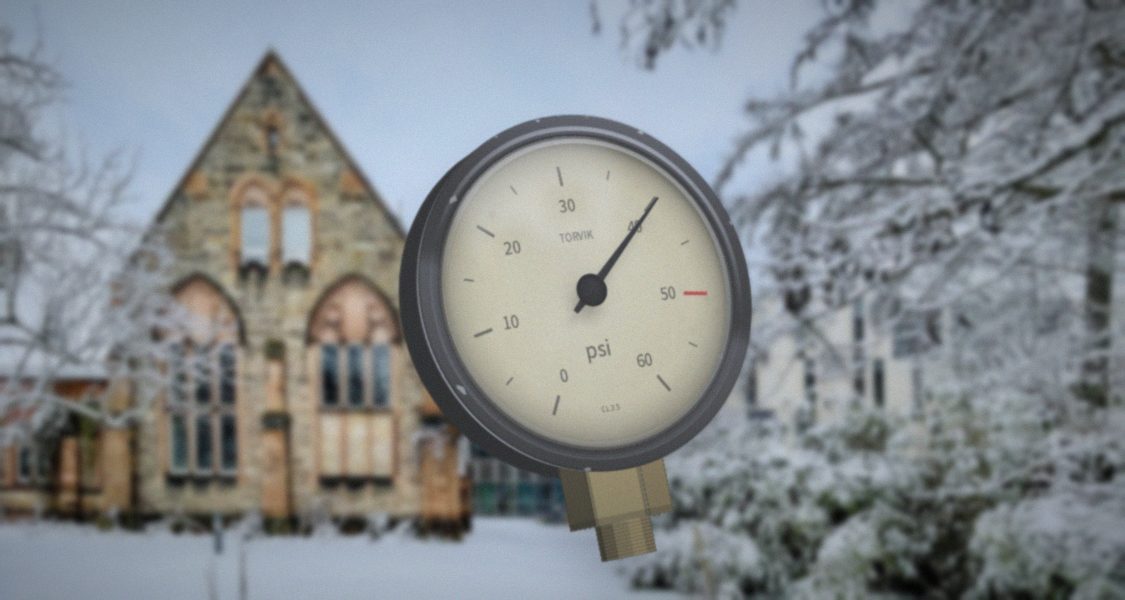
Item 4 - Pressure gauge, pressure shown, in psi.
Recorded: 40 psi
